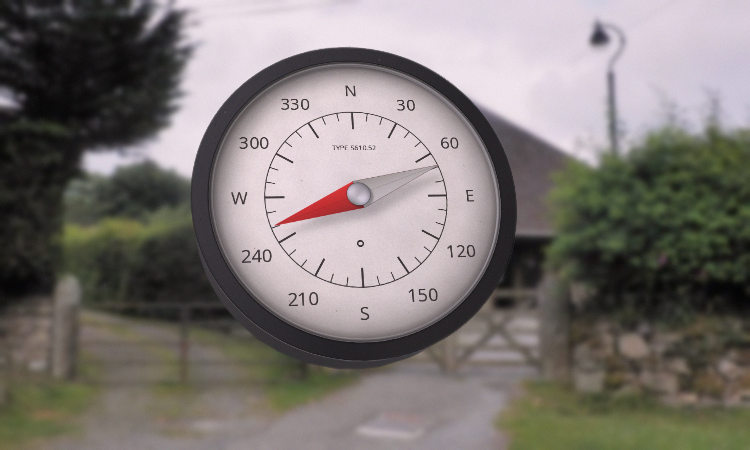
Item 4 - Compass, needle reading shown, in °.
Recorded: 250 °
